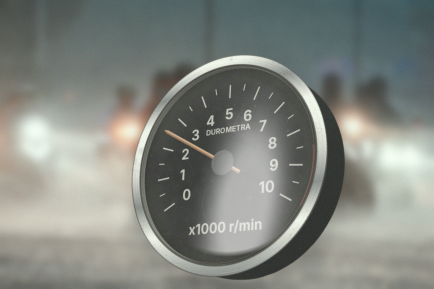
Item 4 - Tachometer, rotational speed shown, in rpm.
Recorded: 2500 rpm
